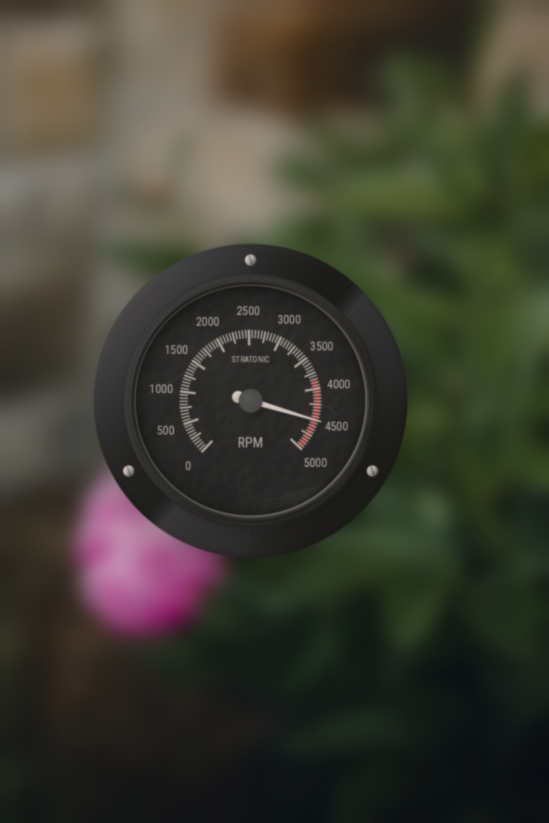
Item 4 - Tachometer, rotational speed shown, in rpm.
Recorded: 4500 rpm
